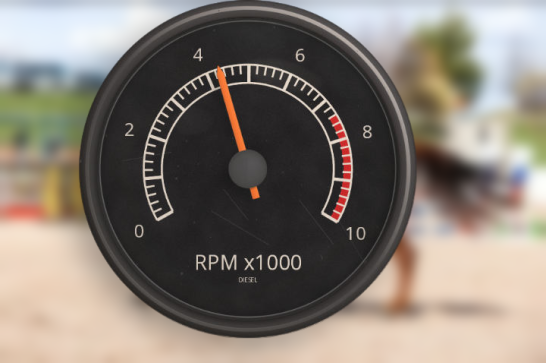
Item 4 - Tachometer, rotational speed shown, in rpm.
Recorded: 4300 rpm
